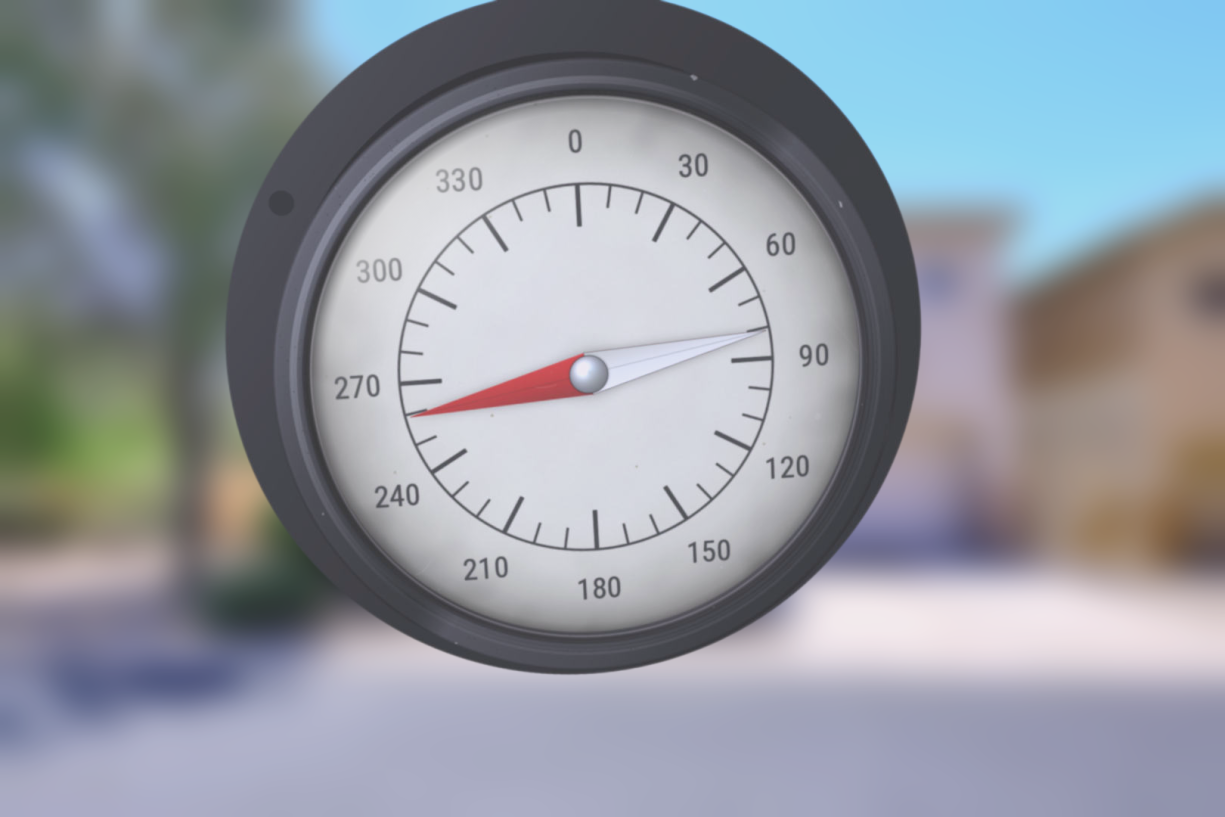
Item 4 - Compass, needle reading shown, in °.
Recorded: 260 °
